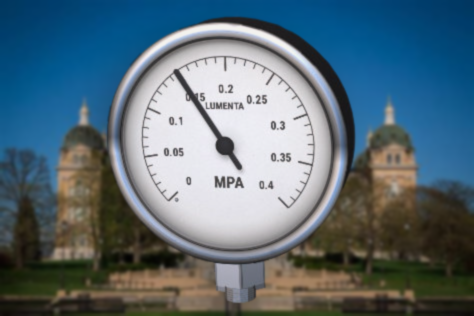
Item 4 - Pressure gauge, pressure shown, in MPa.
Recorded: 0.15 MPa
